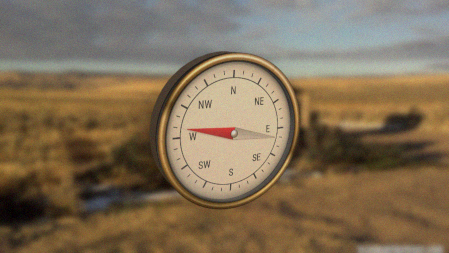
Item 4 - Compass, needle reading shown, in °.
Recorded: 280 °
